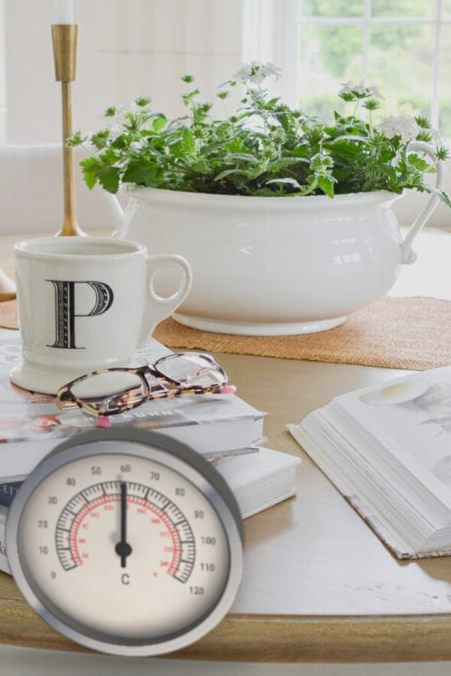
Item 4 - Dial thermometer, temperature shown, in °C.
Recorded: 60 °C
